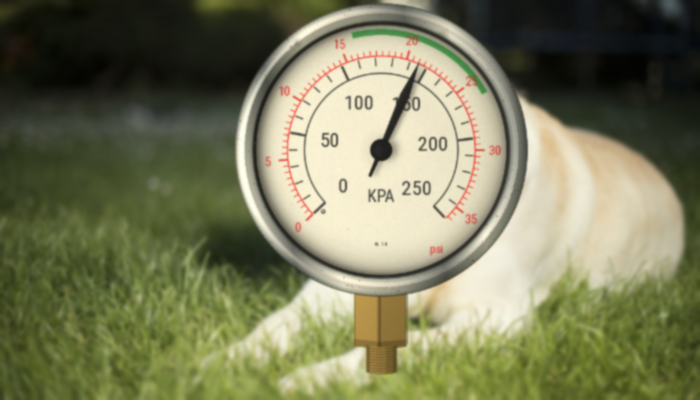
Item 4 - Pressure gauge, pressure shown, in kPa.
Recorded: 145 kPa
